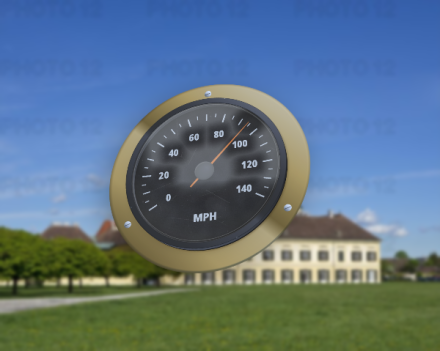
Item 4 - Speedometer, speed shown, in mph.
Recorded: 95 mph
